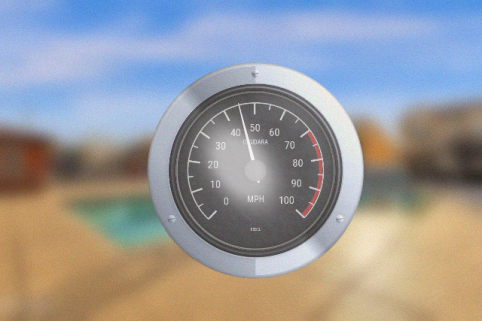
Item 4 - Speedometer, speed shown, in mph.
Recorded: 45 mph
